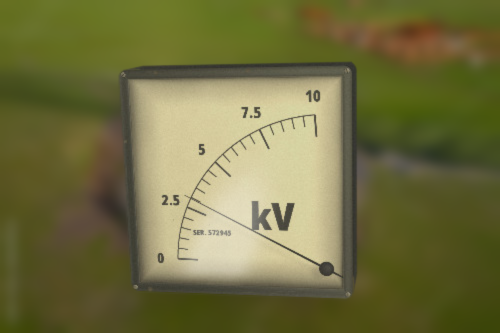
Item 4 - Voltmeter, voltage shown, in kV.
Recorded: 3 kV
